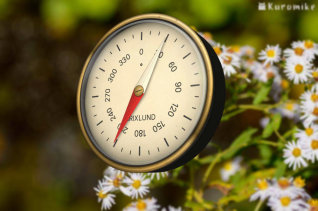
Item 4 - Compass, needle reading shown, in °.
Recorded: 210 °
